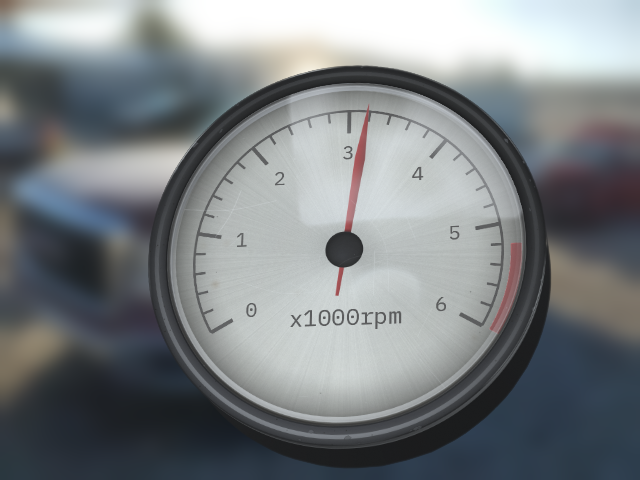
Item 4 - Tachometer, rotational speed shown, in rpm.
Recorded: 3200 rpm
